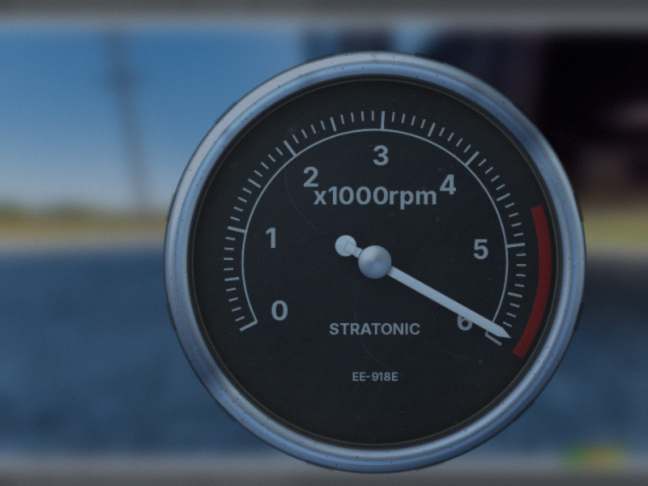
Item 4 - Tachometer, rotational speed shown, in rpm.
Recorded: 5900 rpm
